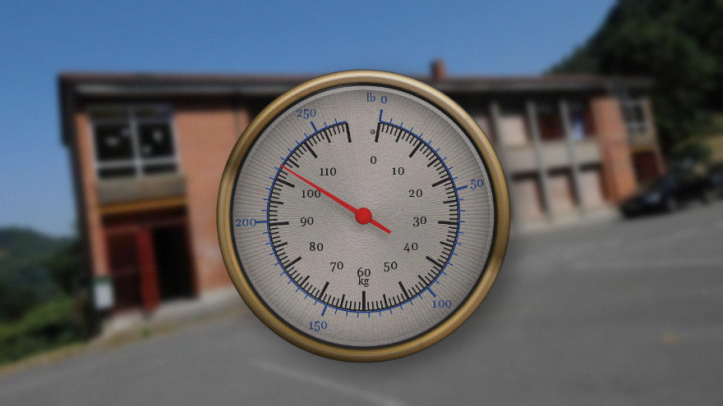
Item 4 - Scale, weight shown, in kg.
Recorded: 103 kg
